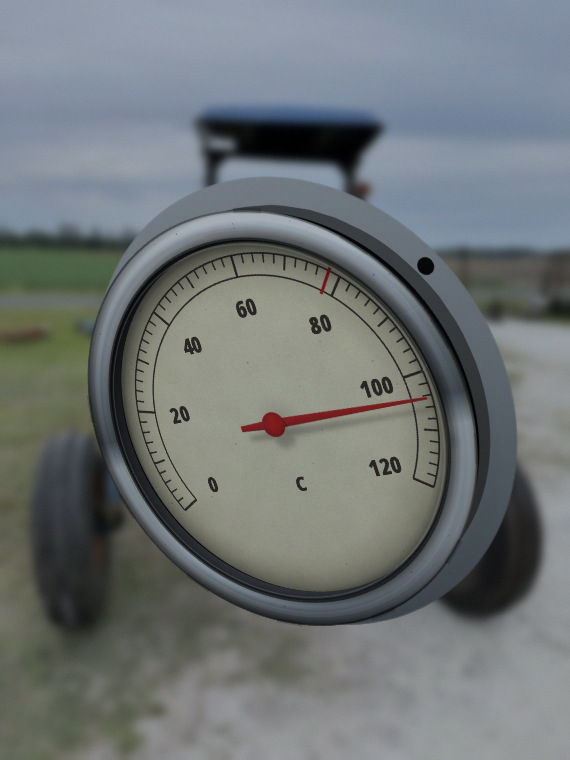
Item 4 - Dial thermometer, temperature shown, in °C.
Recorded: 104 °C
